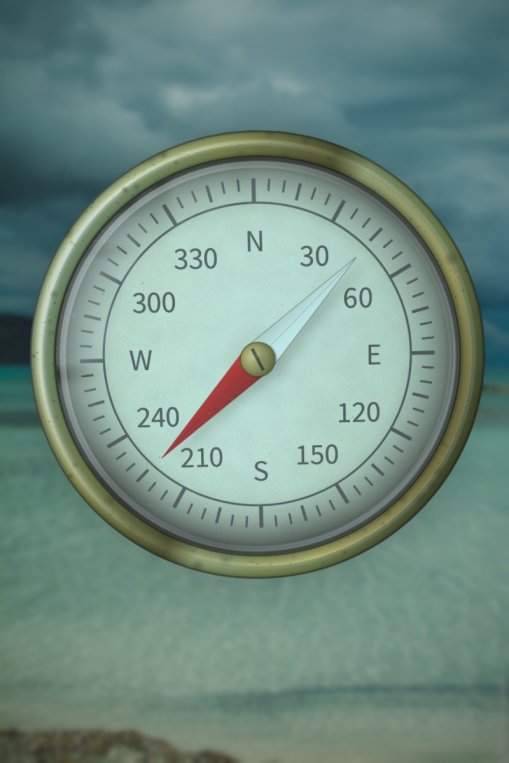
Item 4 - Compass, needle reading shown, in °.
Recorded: 225 °
